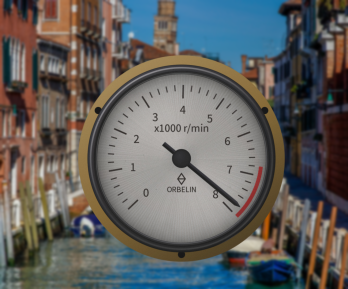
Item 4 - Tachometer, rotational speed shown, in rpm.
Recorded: 7800 rpm
